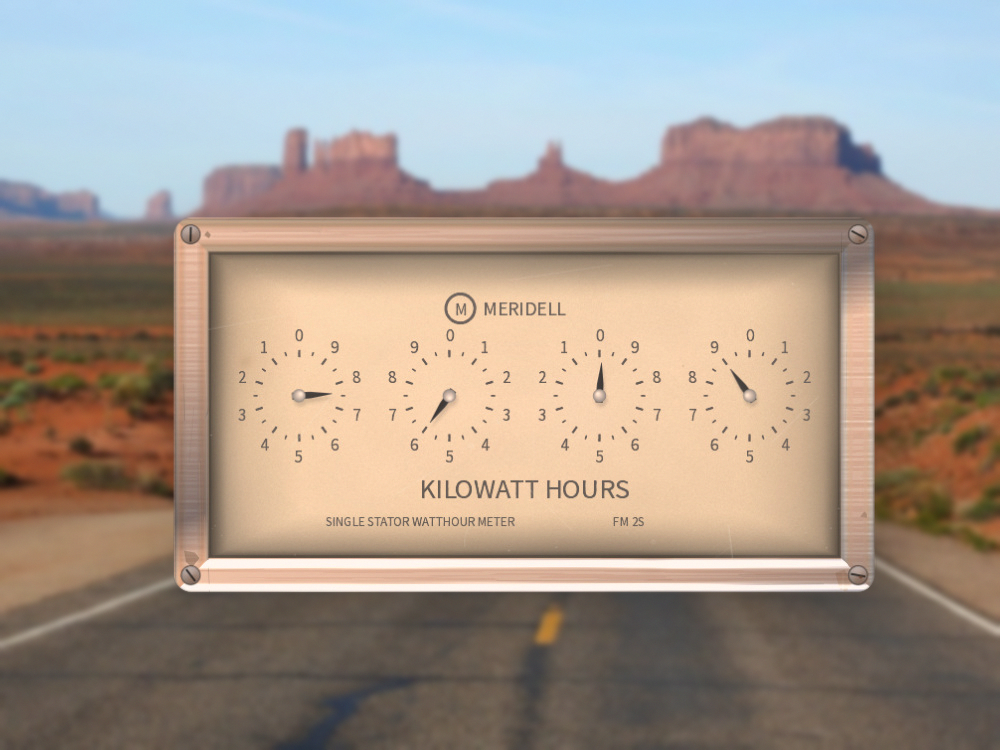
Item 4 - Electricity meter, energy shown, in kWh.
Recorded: 7599 kWh
